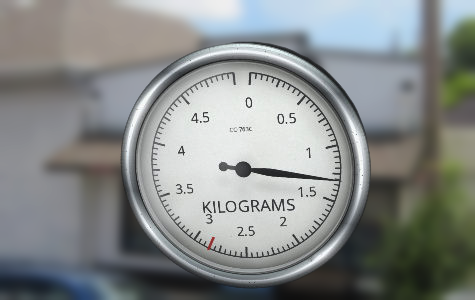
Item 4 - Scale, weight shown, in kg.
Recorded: 1.3 kg
